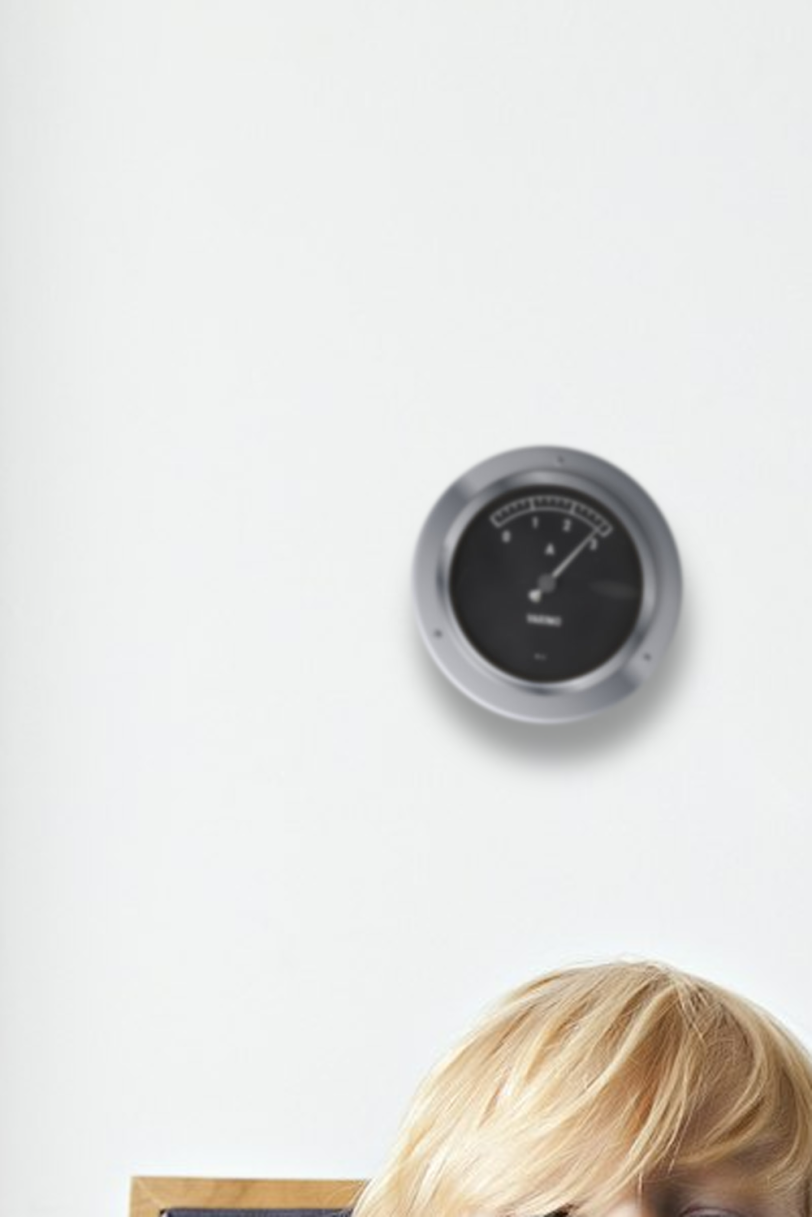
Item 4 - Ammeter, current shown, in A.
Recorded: 2.8 A
